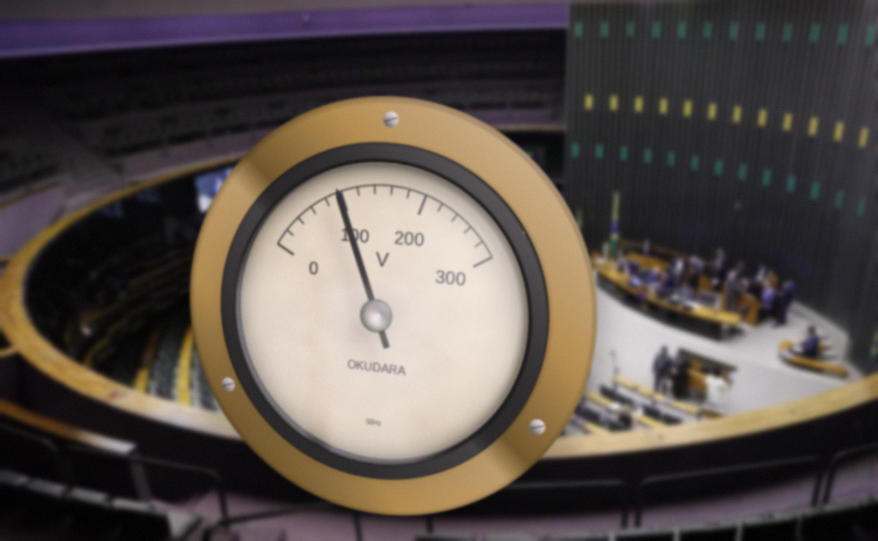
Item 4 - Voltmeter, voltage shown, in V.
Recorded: 100 V
